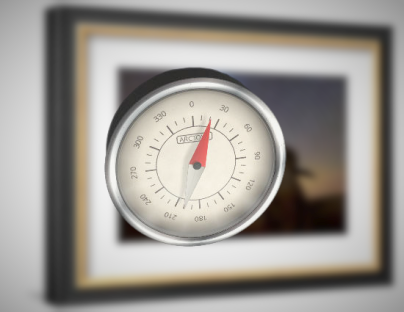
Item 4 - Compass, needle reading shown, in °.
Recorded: 20 °
